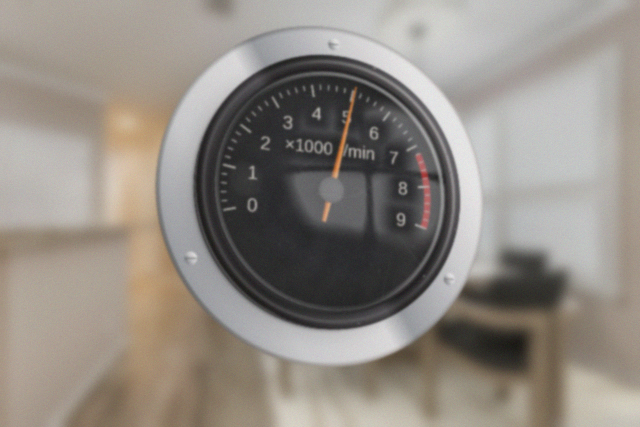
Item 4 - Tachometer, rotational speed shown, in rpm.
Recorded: 5000 rpm
